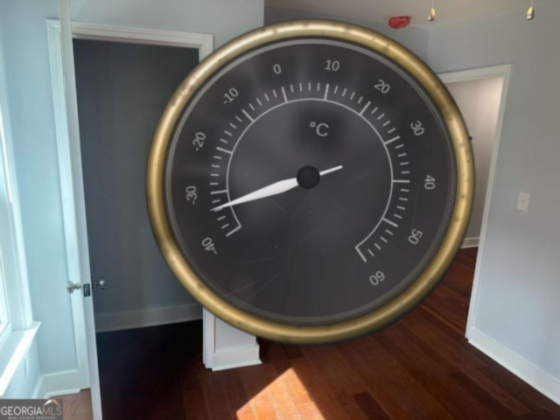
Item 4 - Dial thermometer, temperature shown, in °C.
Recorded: -34 °C
